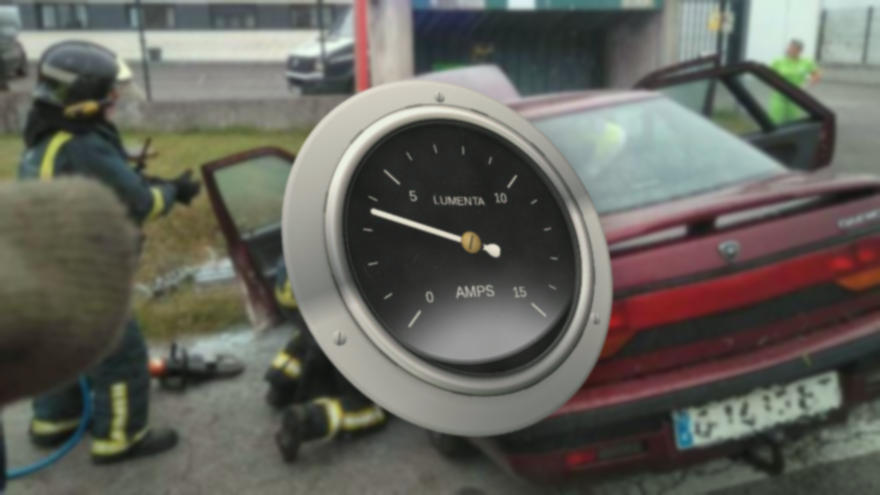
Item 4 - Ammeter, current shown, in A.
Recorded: 3.5 A
